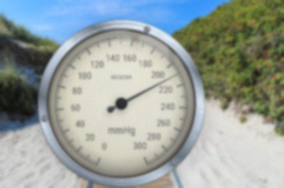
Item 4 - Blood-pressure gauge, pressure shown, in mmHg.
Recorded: 210 mmHg
